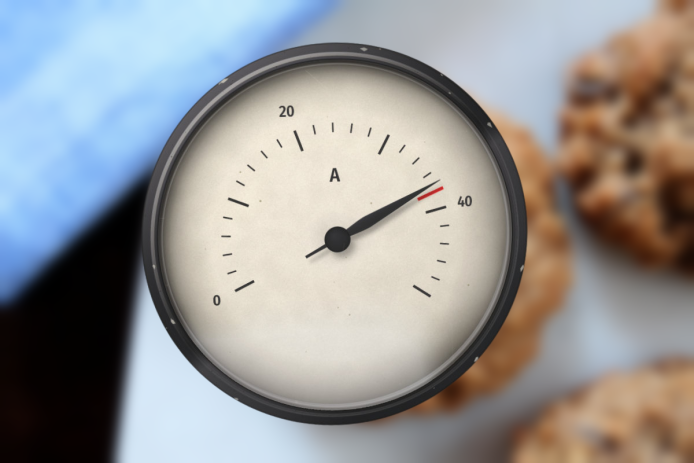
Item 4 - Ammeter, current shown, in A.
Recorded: 37 A
